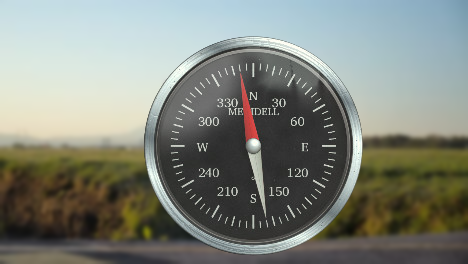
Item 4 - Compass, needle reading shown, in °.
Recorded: 350 °
